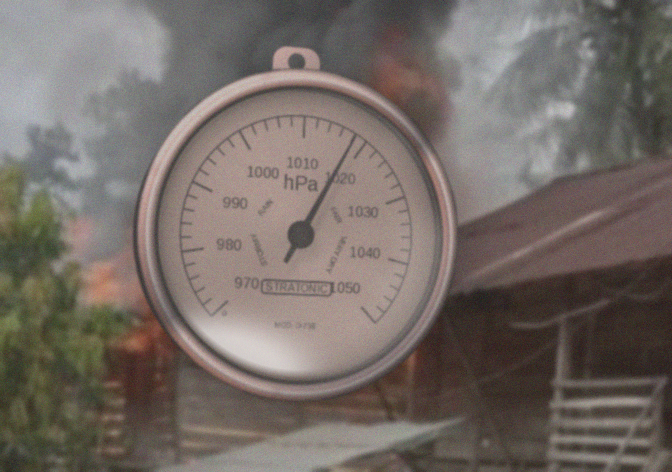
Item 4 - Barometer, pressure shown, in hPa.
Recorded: 1018 hPa
